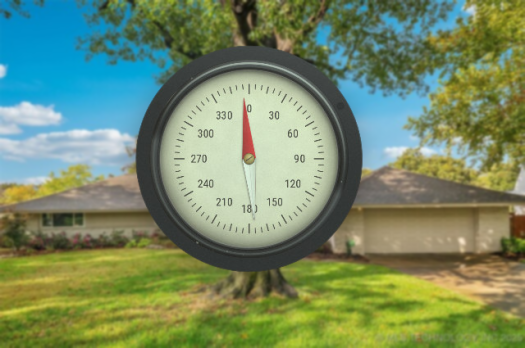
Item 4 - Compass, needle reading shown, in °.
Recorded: 355 °
